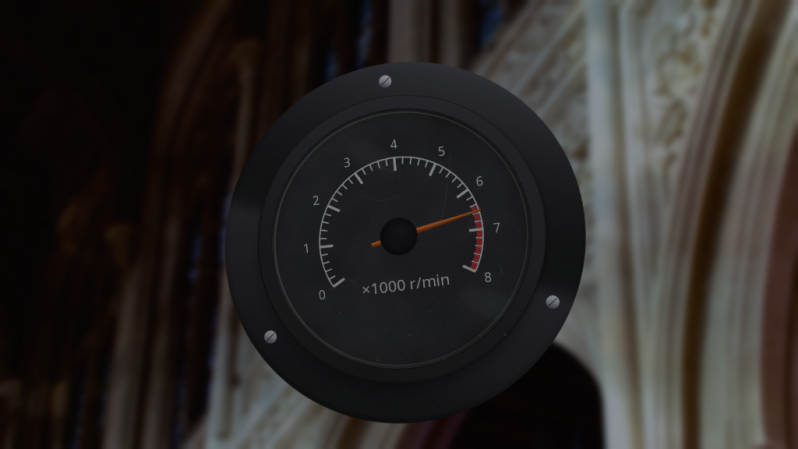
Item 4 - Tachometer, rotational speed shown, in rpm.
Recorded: 6600 rpm
